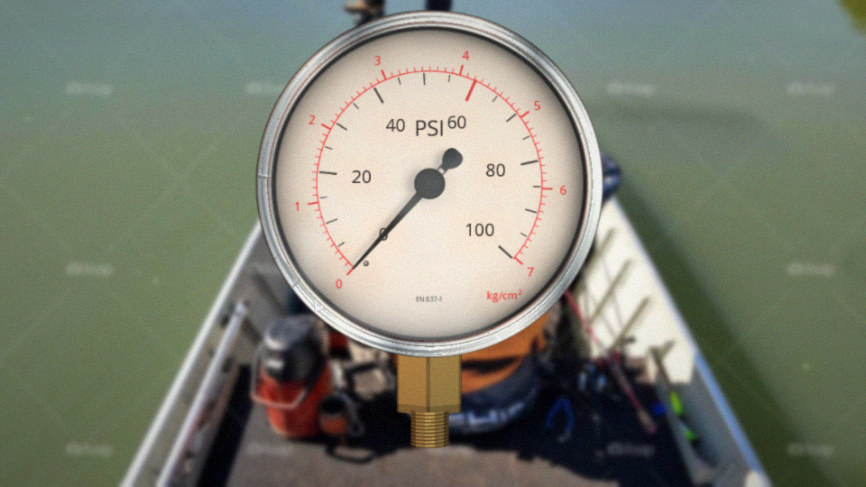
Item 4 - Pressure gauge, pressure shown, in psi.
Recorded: 0 psi
